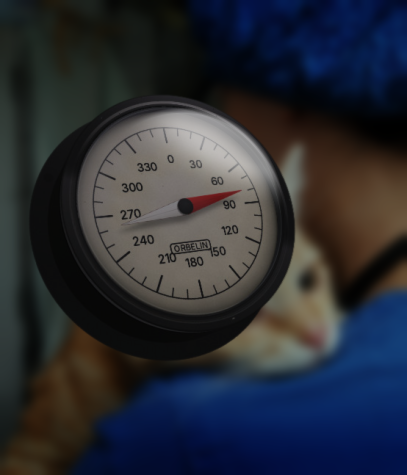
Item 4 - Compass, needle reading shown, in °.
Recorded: 80 °
